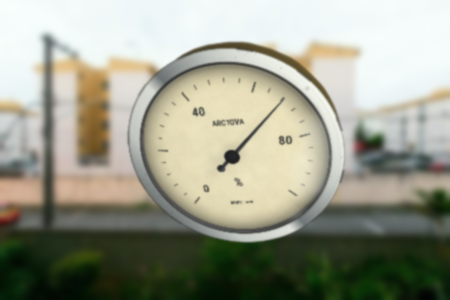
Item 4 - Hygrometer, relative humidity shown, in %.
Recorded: 68 %
